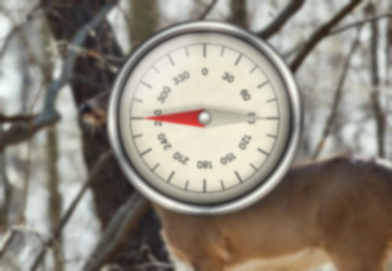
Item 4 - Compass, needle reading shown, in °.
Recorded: 270 °
